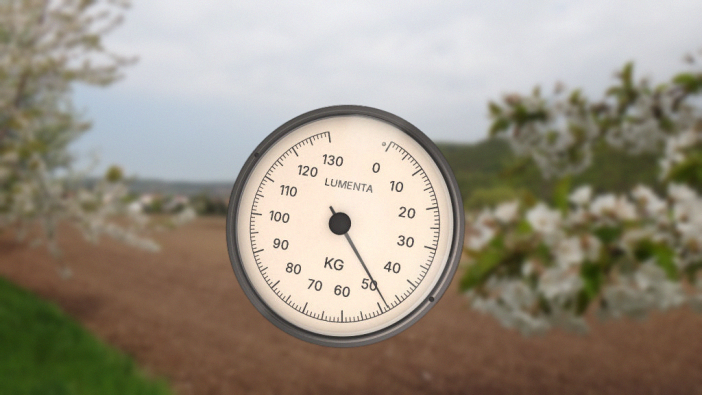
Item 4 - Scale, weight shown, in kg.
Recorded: 48 kg
